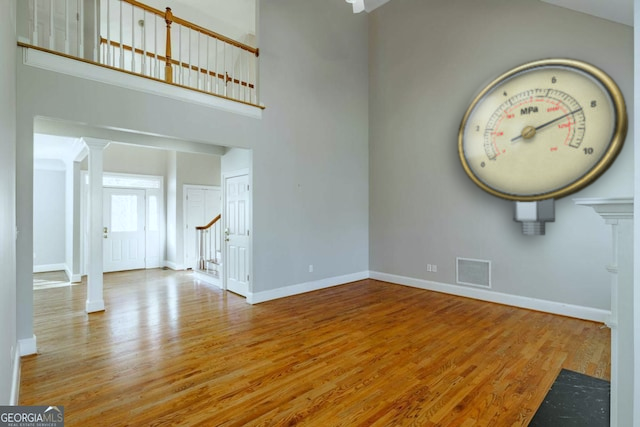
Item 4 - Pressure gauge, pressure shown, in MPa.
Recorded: 8 MPa
